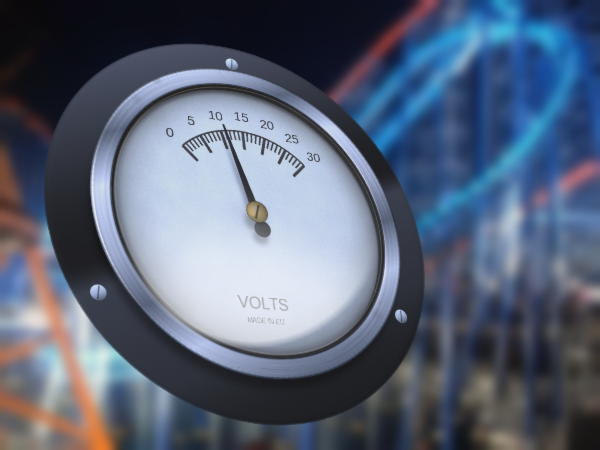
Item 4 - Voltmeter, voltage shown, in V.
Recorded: 10 V
